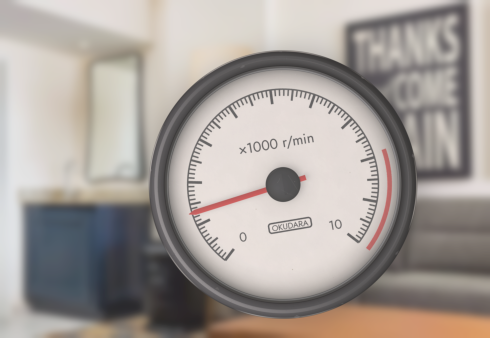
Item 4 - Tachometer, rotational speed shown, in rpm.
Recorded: 1300 rpm
